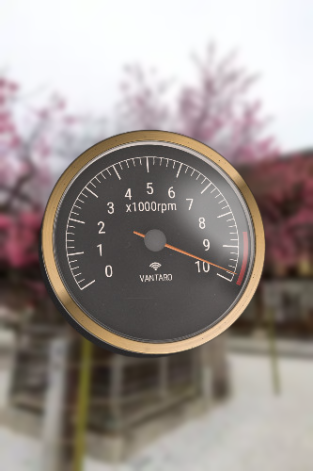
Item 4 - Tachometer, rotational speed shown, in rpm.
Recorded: 9800 rpm
